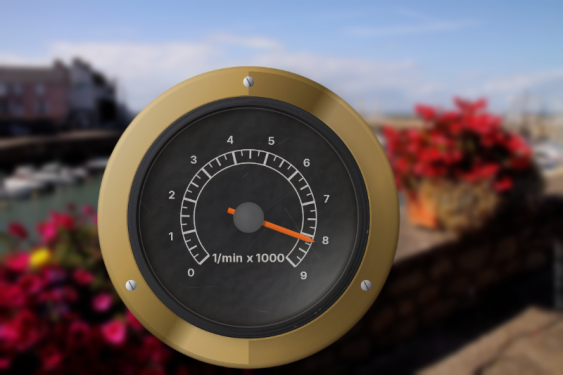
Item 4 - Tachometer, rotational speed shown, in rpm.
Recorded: 8125 rpm
